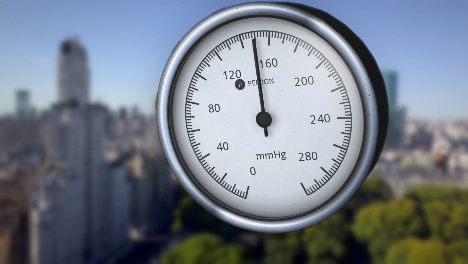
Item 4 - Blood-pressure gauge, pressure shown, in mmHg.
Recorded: 150 mmHg
